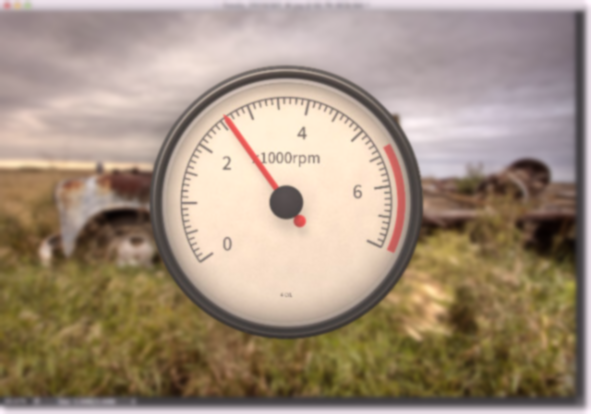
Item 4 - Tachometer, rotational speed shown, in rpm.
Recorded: 2600 rpm
